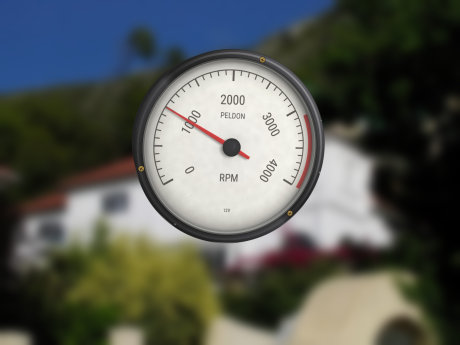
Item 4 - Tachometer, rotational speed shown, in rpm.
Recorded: 1000 rpm
